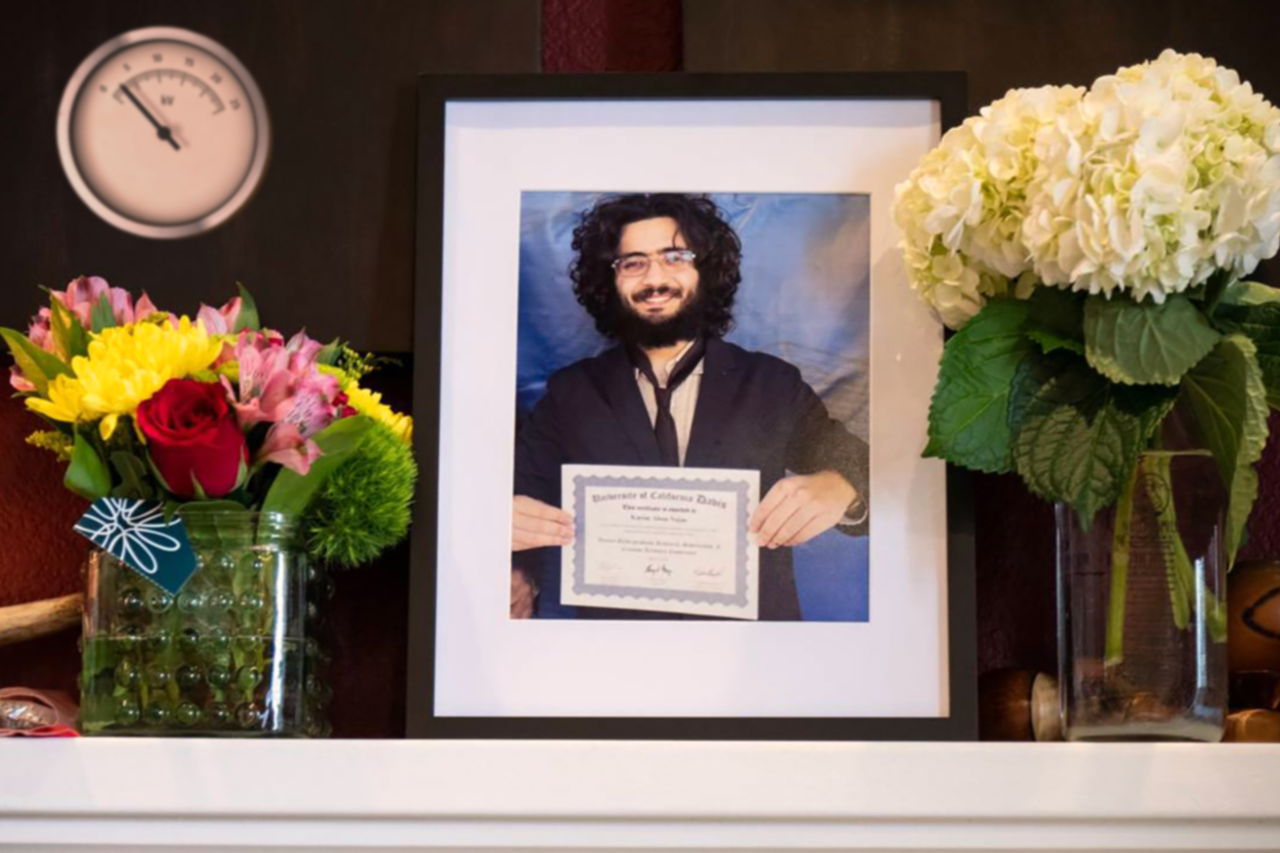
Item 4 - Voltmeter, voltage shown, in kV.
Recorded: 2.5 kV
